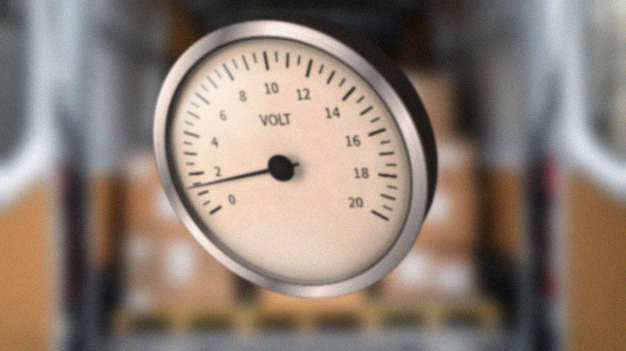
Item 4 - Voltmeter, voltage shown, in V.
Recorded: 1.5 V
